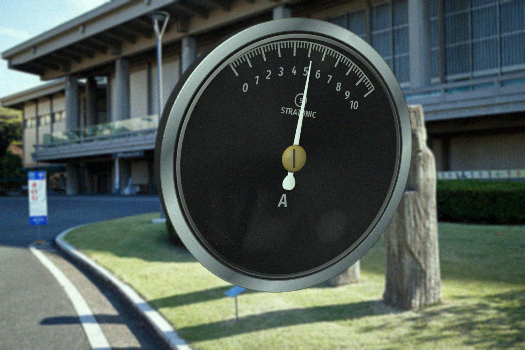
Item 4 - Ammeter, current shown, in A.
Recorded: 5 A
